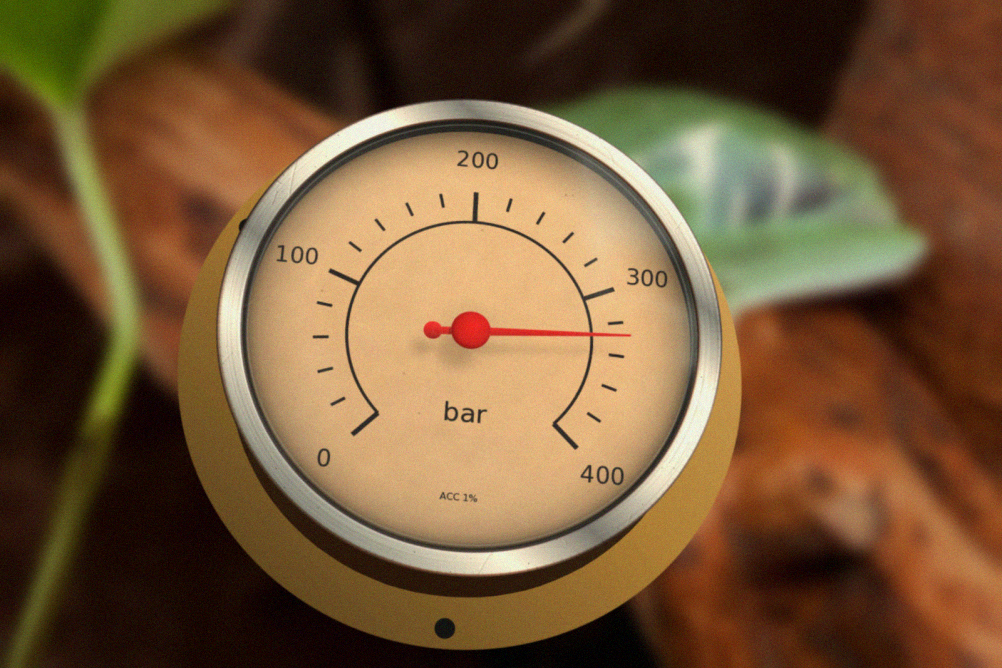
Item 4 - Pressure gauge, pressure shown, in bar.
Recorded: 330 bar
